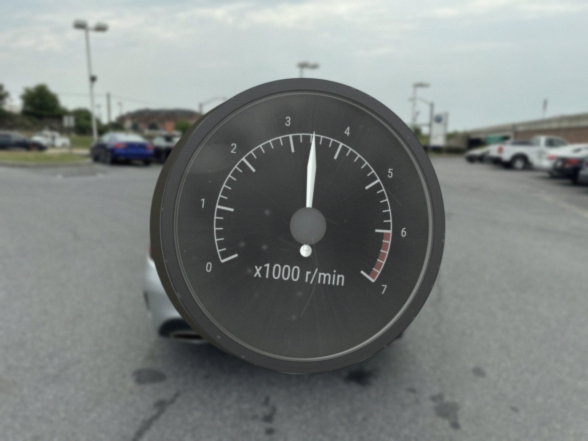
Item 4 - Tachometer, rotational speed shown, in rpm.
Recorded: 3400 rpm
